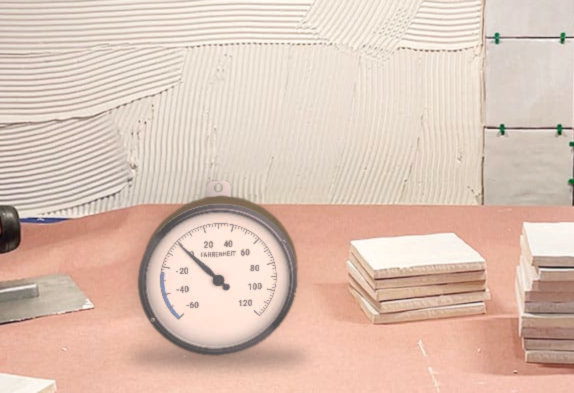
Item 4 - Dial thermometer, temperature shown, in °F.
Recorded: 0 °F
